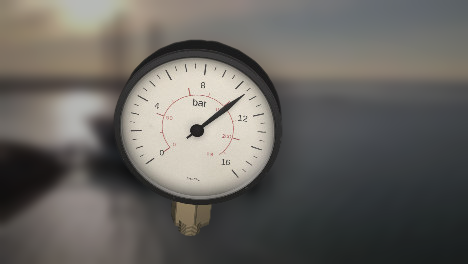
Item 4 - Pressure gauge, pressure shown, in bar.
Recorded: 10.5 bar
